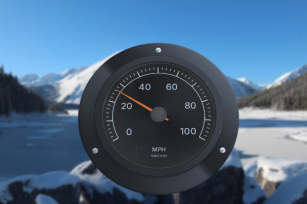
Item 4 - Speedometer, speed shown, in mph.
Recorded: 26 mph
